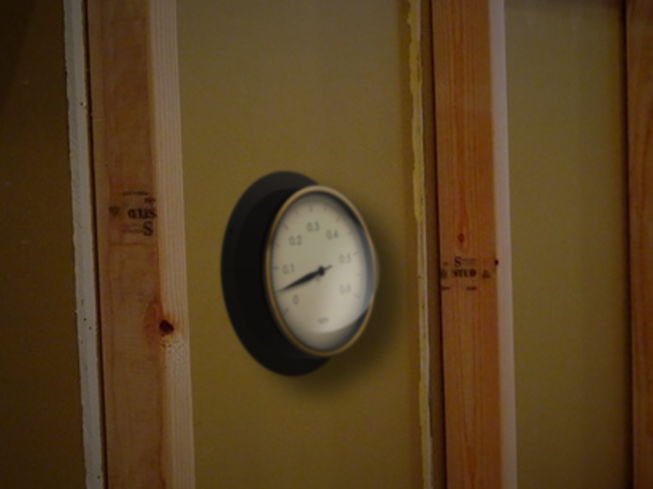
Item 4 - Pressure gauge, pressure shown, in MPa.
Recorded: 0.05 MPa
